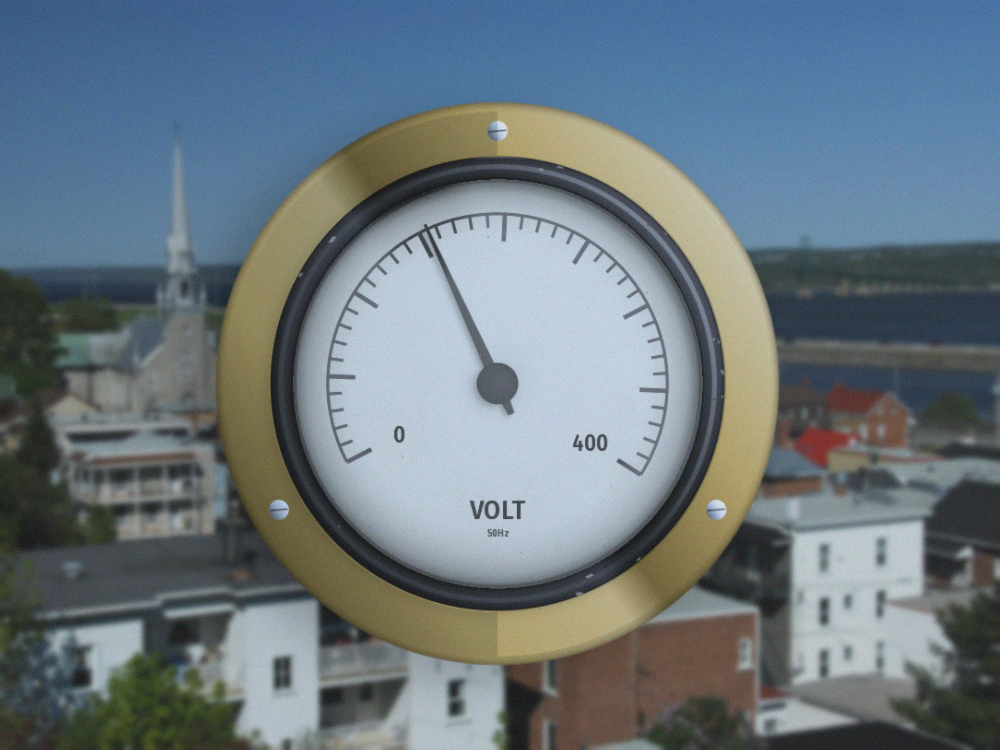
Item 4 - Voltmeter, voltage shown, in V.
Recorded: 155 V
